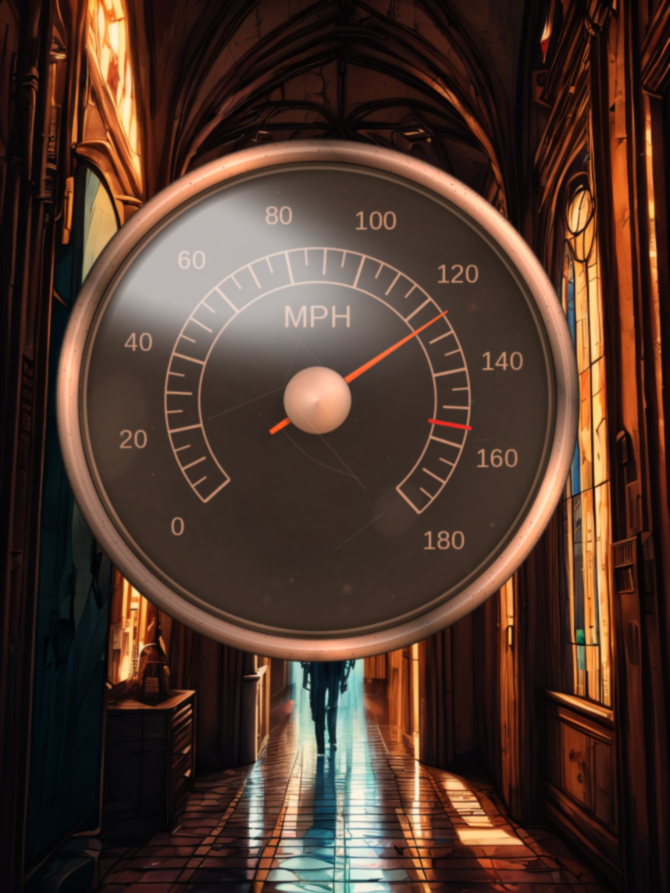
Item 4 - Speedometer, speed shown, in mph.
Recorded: 125 mph
